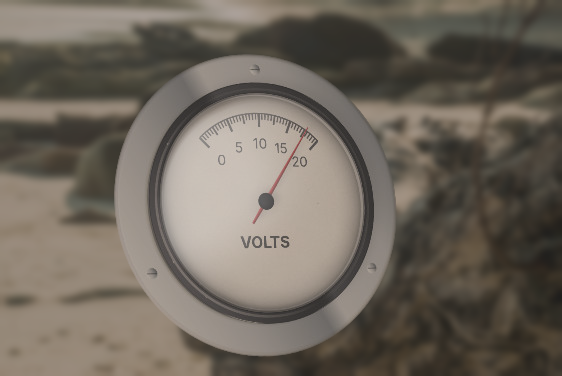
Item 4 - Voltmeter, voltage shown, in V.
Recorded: 17.5 V
